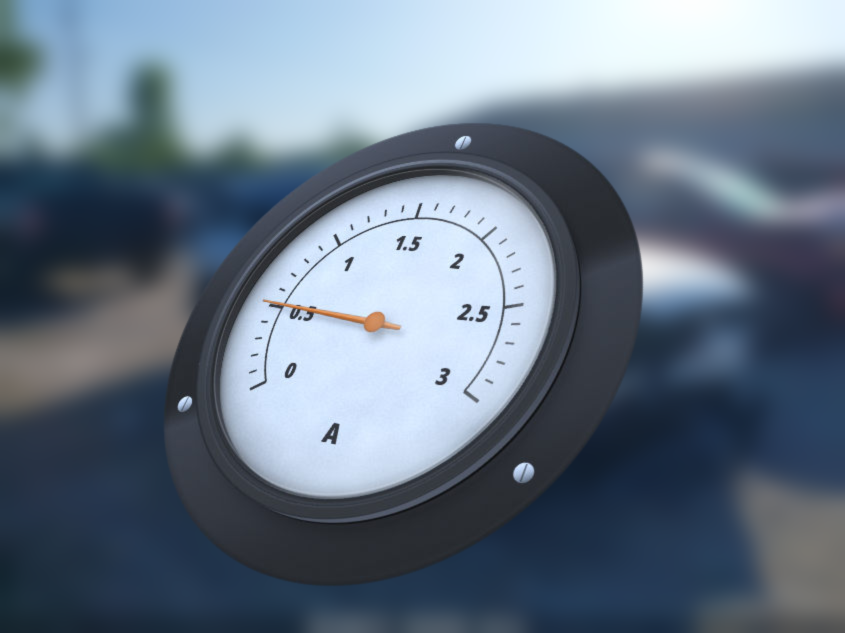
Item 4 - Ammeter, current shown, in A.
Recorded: 0.5 A
